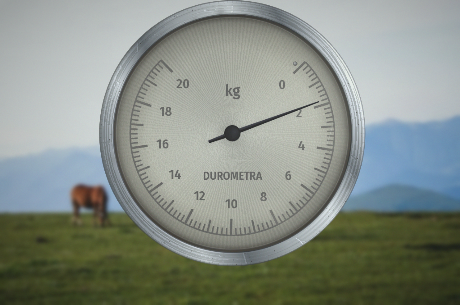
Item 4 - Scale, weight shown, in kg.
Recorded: 1.8 kg
